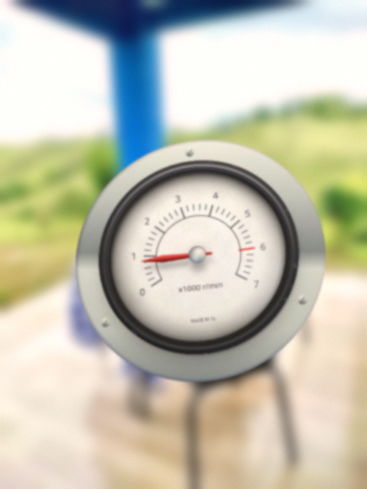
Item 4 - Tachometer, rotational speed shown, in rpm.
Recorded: 800 rpm
